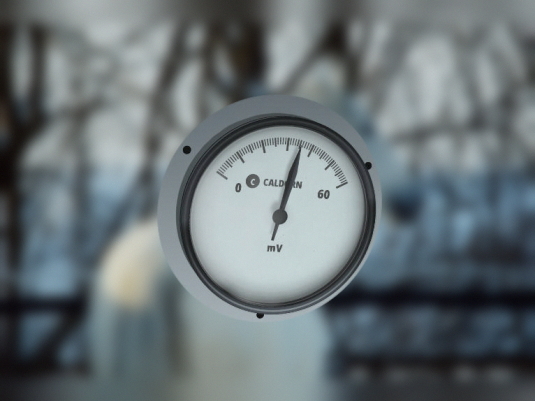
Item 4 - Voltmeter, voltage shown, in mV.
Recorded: 35 mV
